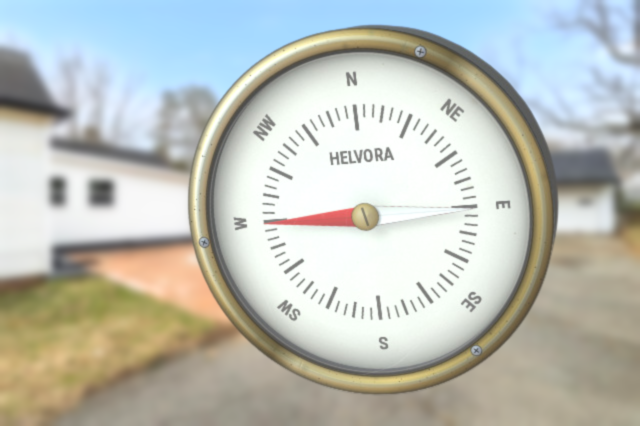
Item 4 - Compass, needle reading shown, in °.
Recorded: 270 °
